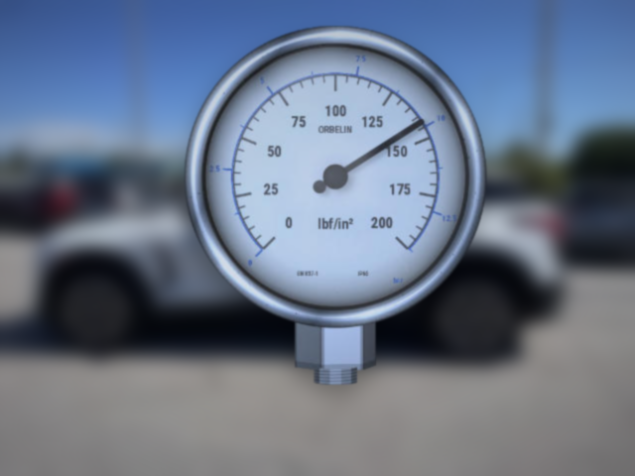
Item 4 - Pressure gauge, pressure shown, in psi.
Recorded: 142.5 psi
